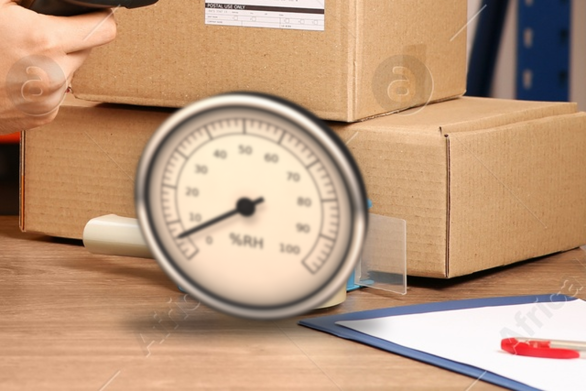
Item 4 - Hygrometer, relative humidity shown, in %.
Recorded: 6 %
